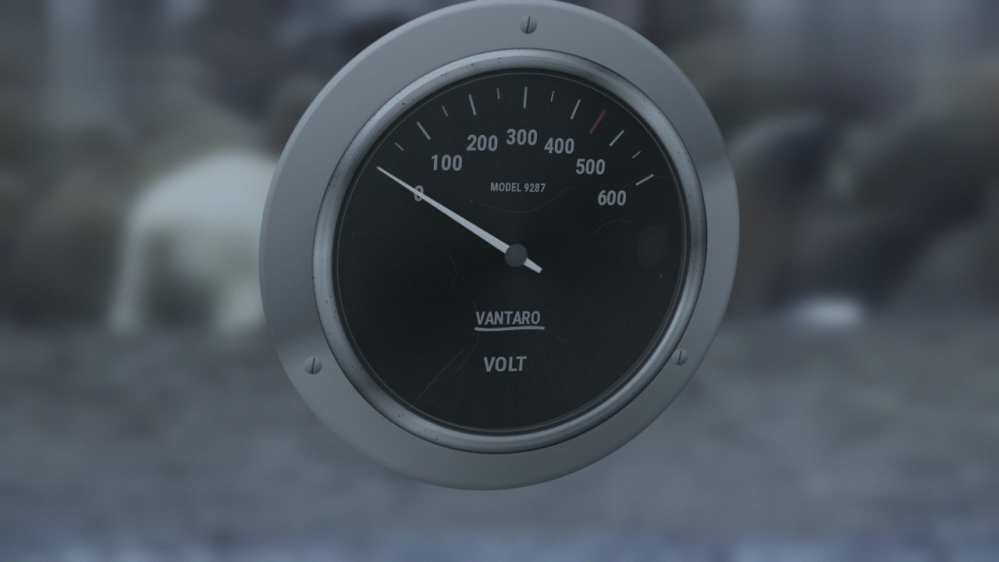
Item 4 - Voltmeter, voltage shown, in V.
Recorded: 0 V
